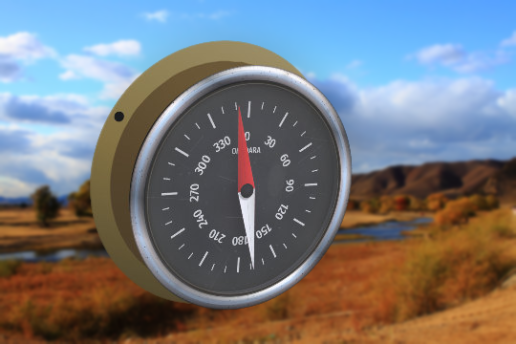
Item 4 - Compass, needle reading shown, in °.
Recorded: 350 °
